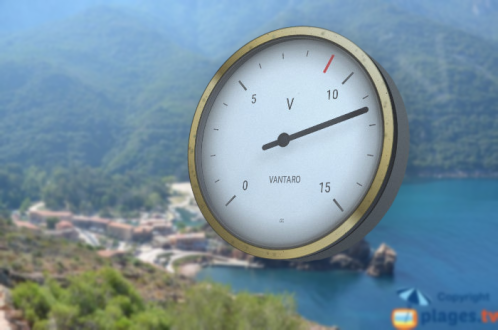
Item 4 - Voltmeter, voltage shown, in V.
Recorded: 11.5 V
